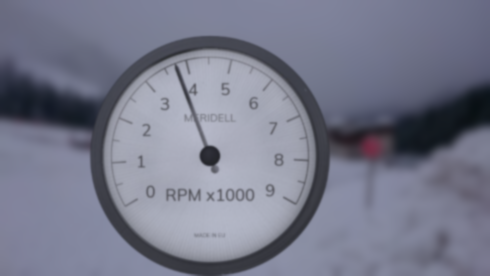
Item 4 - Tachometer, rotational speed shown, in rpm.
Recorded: 3750 rpm
